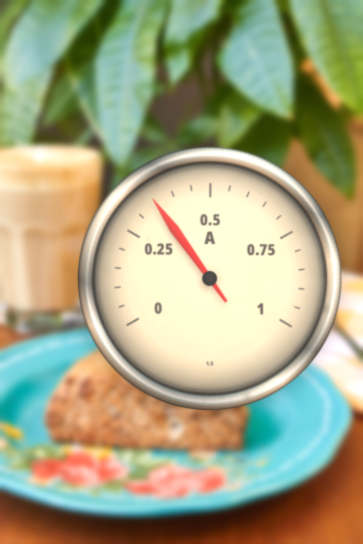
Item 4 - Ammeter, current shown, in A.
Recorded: 0.35 A
